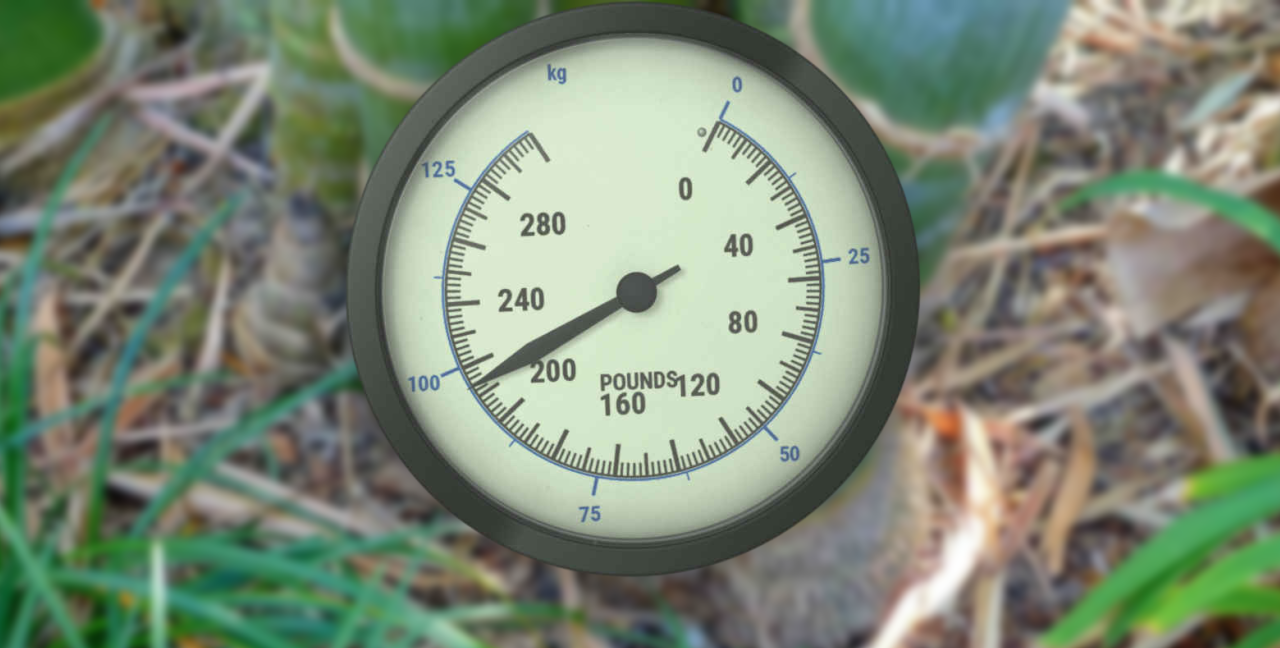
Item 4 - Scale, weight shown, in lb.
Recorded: 214 lb
